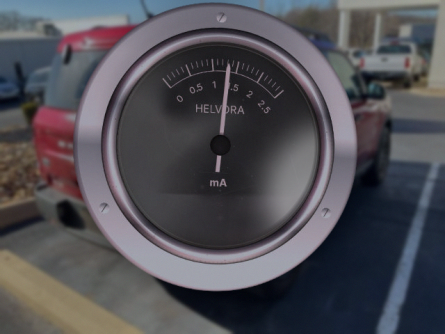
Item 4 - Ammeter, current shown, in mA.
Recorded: 1.3 mA
